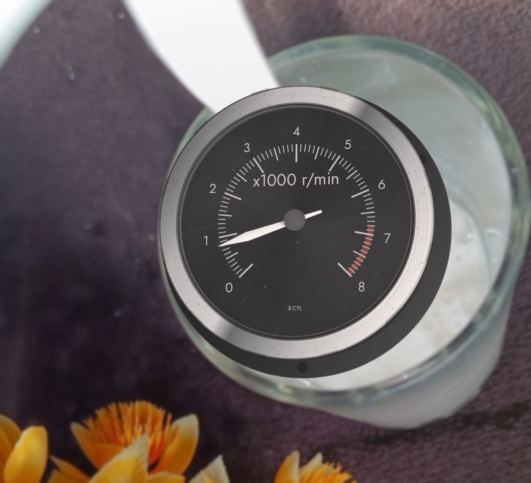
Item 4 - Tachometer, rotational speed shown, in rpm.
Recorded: 800 rpm
